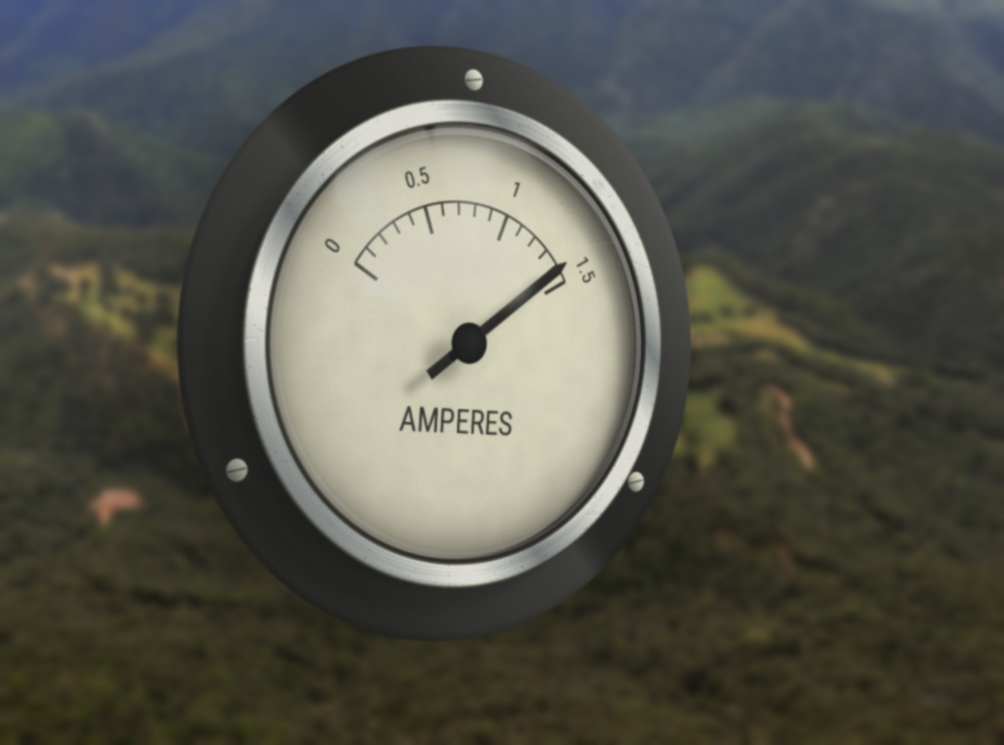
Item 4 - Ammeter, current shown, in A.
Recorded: 1.4 A
